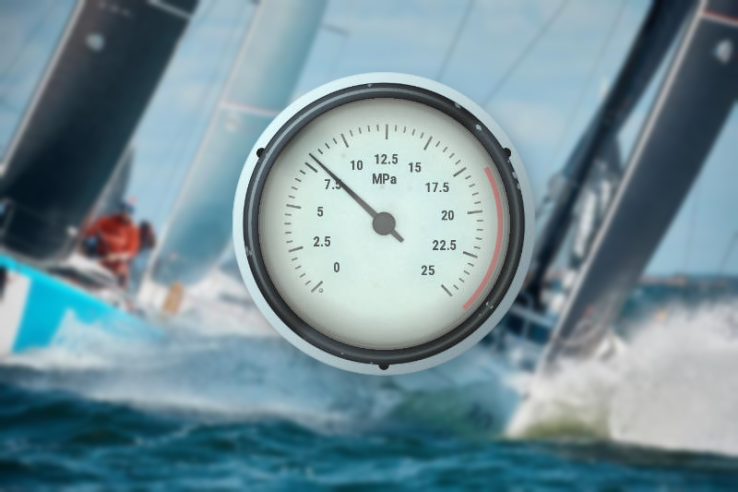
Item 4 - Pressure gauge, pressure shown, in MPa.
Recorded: 8 MPa
